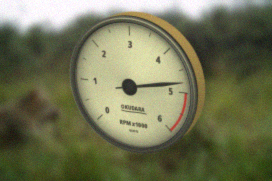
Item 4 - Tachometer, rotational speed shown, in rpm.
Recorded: 4750 rpm
